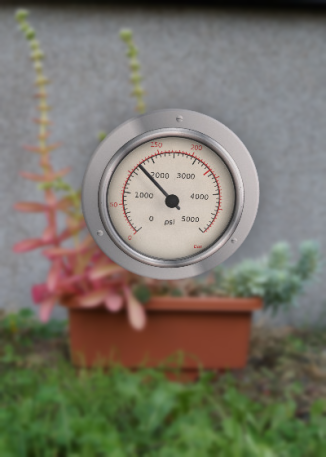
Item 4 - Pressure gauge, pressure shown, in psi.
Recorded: 1700 psi
